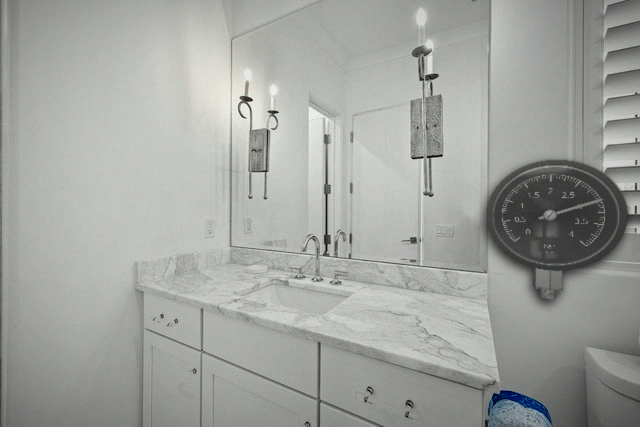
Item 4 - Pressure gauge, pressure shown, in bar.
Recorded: 3 bar
